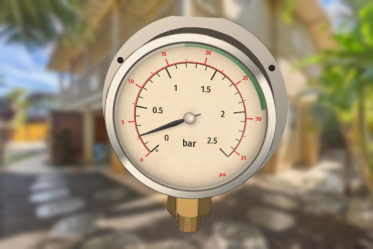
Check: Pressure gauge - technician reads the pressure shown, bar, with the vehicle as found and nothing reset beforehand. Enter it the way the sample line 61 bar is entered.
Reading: 0.2 bar
